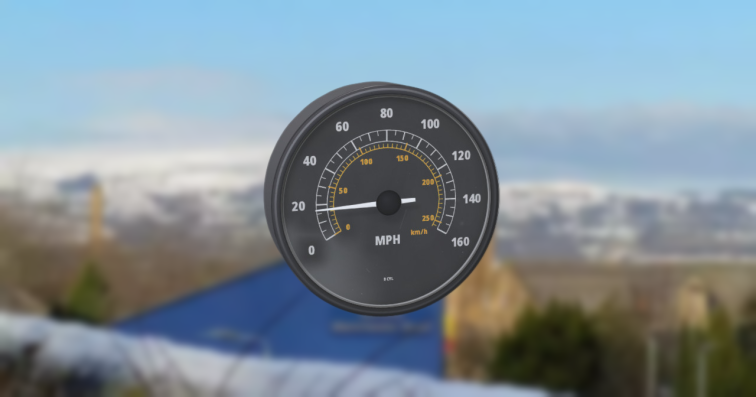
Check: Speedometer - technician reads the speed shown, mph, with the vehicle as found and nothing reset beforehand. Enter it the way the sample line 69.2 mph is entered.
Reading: 17.5 mph
